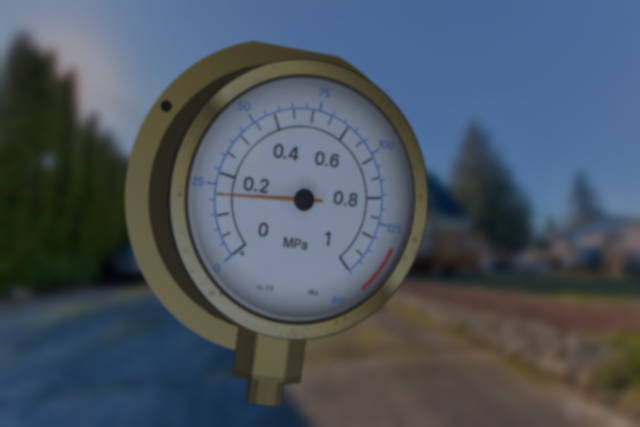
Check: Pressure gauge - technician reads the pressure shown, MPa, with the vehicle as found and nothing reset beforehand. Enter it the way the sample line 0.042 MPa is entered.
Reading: 0.15 MPa
